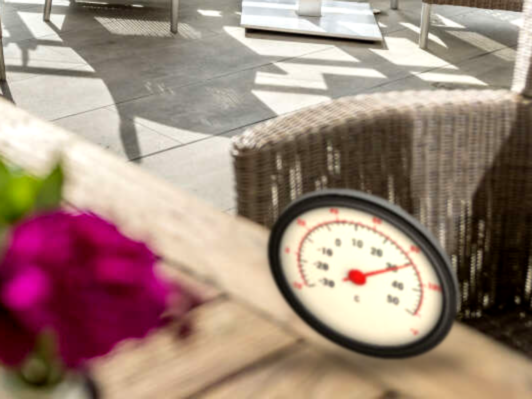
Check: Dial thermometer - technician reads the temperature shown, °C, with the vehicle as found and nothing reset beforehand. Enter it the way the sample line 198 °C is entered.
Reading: 30 °C
